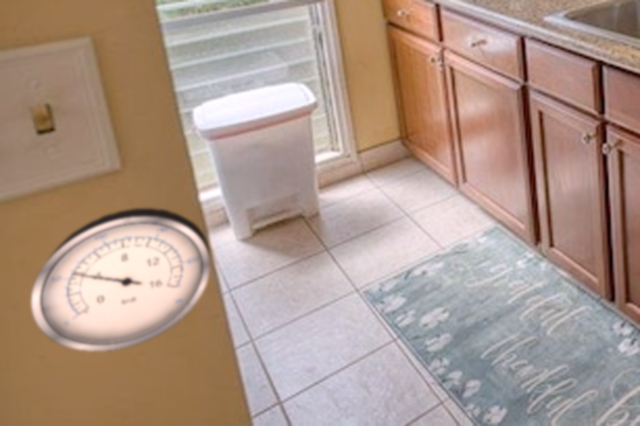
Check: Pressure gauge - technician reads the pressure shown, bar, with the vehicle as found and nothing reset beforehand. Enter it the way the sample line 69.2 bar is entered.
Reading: 4 bar
